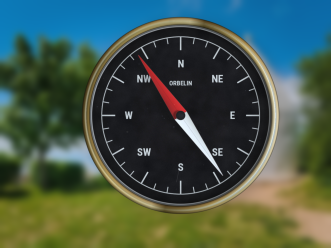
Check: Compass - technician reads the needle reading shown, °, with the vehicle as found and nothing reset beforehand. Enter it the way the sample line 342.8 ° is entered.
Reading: 325 °
